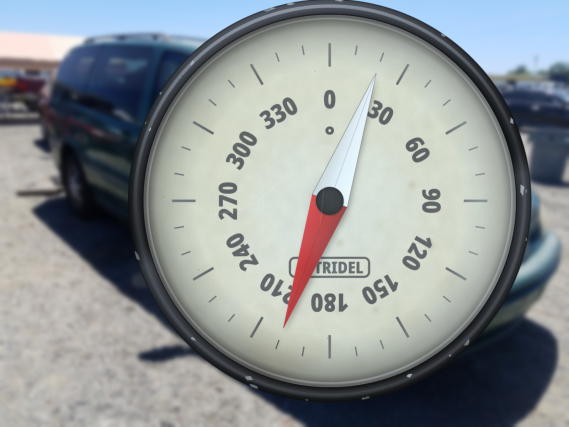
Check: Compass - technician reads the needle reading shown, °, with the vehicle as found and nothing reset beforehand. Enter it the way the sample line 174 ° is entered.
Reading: 200 °
